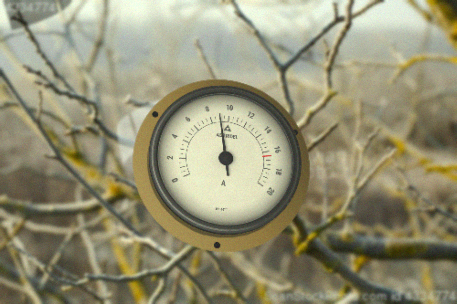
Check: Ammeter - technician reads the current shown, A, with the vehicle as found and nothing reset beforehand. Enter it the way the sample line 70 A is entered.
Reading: 9 A
